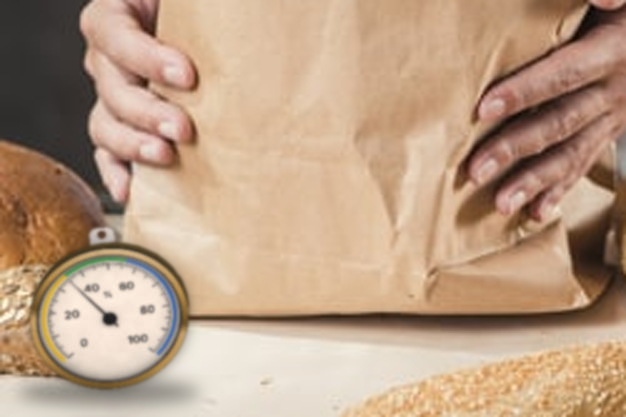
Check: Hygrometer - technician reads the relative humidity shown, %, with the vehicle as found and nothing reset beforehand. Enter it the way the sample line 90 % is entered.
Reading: 35 %
